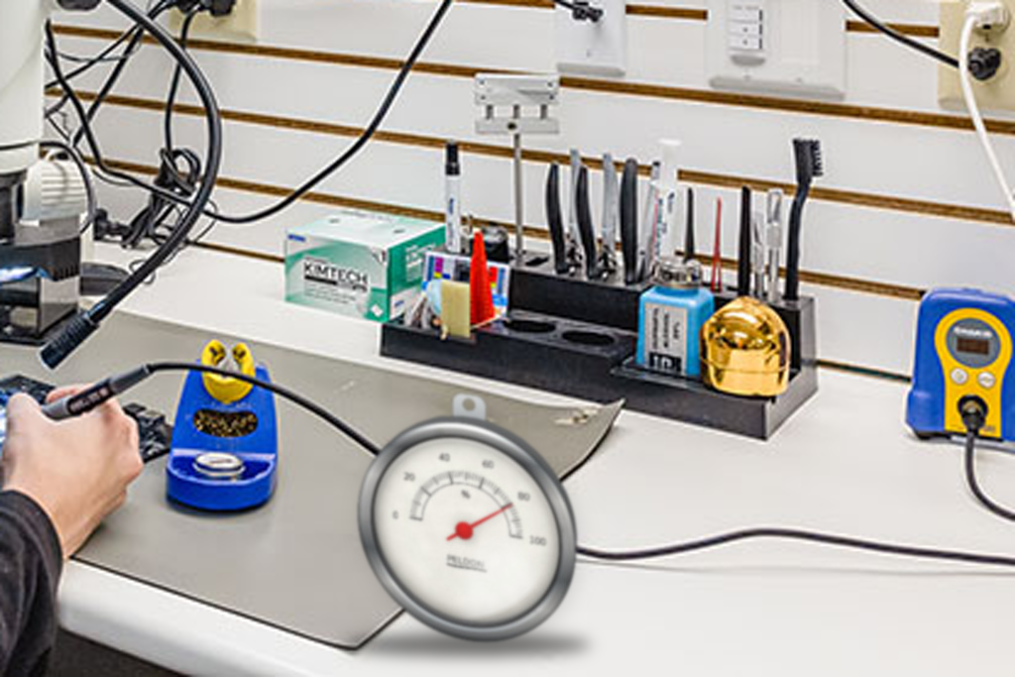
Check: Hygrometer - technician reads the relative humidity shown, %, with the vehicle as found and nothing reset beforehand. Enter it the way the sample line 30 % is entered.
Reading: 80 %
